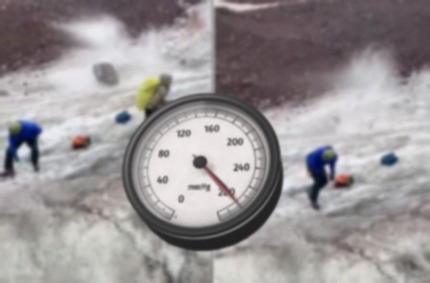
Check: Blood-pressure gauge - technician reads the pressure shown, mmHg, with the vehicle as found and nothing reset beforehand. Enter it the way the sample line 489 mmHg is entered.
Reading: 280 mmHg
